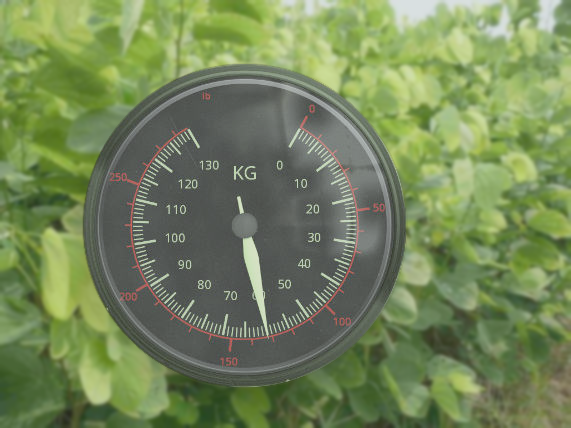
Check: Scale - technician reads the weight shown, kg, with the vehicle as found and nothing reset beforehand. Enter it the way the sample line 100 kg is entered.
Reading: 60 kg
